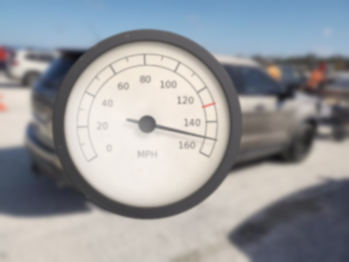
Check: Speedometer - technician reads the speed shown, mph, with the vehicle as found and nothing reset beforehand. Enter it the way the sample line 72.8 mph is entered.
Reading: 150 mph
